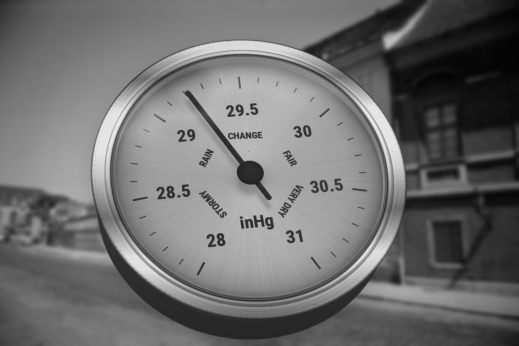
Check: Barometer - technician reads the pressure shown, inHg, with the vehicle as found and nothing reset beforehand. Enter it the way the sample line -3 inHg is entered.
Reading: 29.2 inHg
